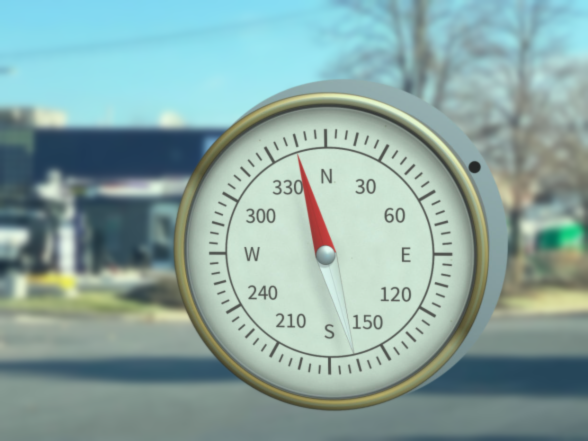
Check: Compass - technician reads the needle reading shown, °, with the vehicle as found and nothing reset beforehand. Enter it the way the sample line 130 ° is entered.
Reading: 345 °
